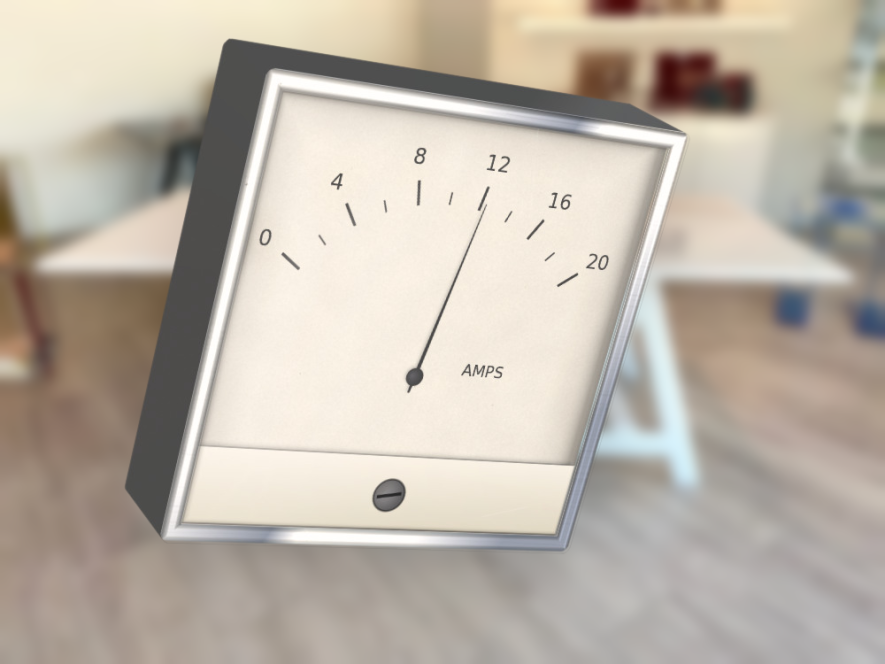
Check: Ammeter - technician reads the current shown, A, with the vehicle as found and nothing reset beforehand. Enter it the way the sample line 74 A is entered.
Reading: 12 A
